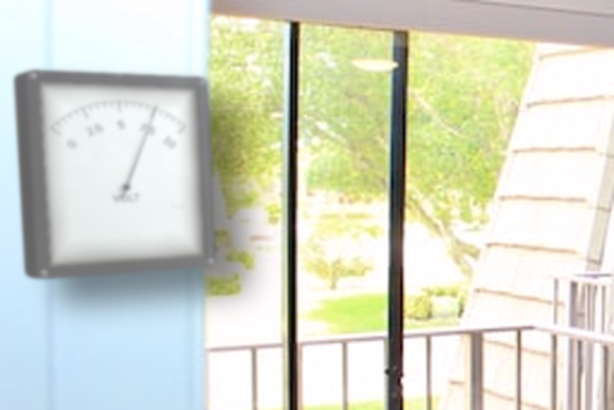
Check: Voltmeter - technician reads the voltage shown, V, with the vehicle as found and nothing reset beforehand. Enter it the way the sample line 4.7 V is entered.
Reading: 7.5 V
